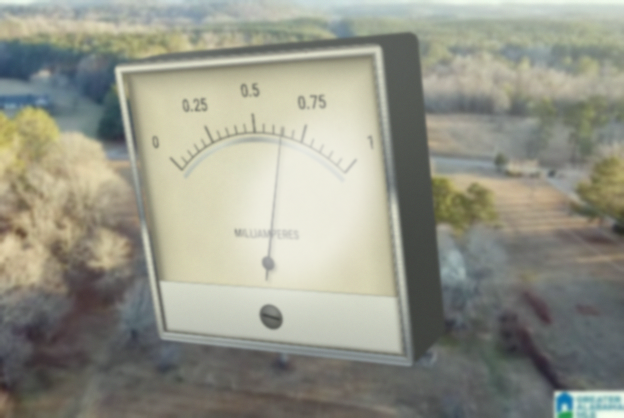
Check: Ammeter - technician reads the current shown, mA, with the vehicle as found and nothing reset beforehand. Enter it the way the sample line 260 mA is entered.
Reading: 0.65 mA
